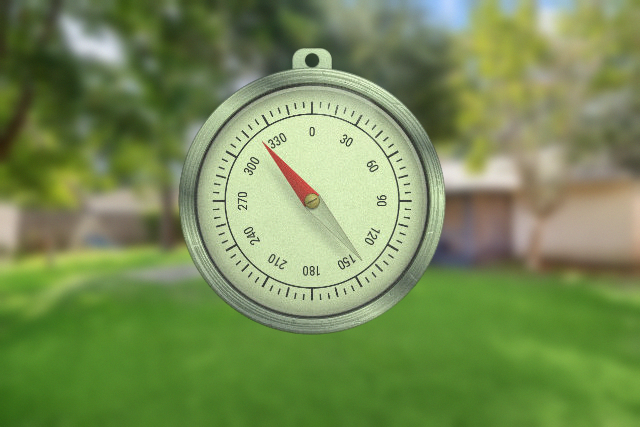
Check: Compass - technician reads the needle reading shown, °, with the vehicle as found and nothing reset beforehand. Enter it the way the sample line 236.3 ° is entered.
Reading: 320 °
